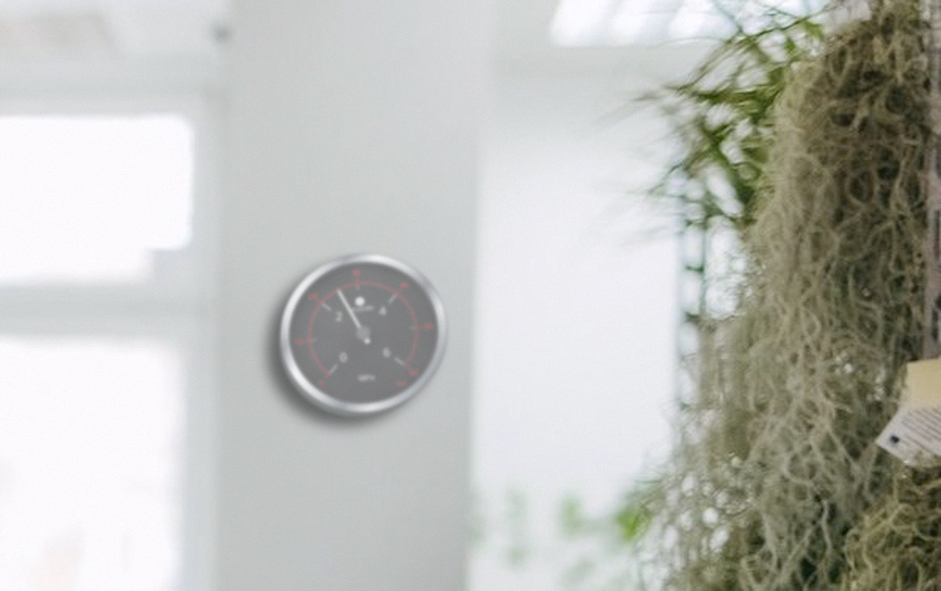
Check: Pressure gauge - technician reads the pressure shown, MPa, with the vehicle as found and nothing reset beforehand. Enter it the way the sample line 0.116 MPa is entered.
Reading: 2.5 MPa
